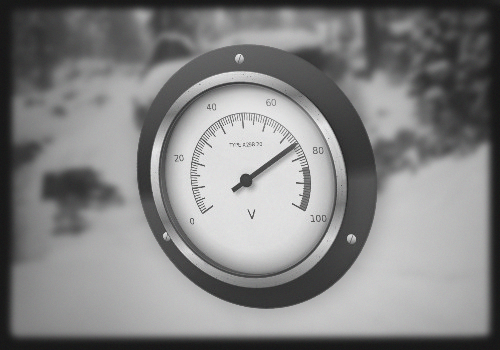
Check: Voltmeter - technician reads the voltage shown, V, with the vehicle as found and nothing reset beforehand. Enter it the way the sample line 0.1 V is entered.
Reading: 75 V
